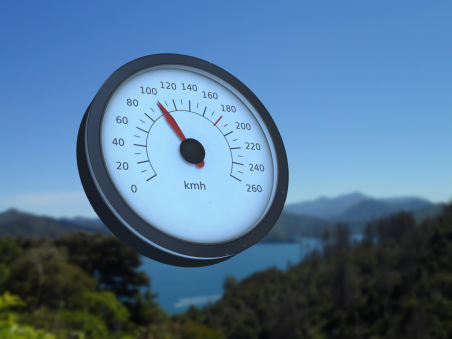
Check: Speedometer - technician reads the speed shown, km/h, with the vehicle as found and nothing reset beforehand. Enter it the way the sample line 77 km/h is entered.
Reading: 100 km/h
